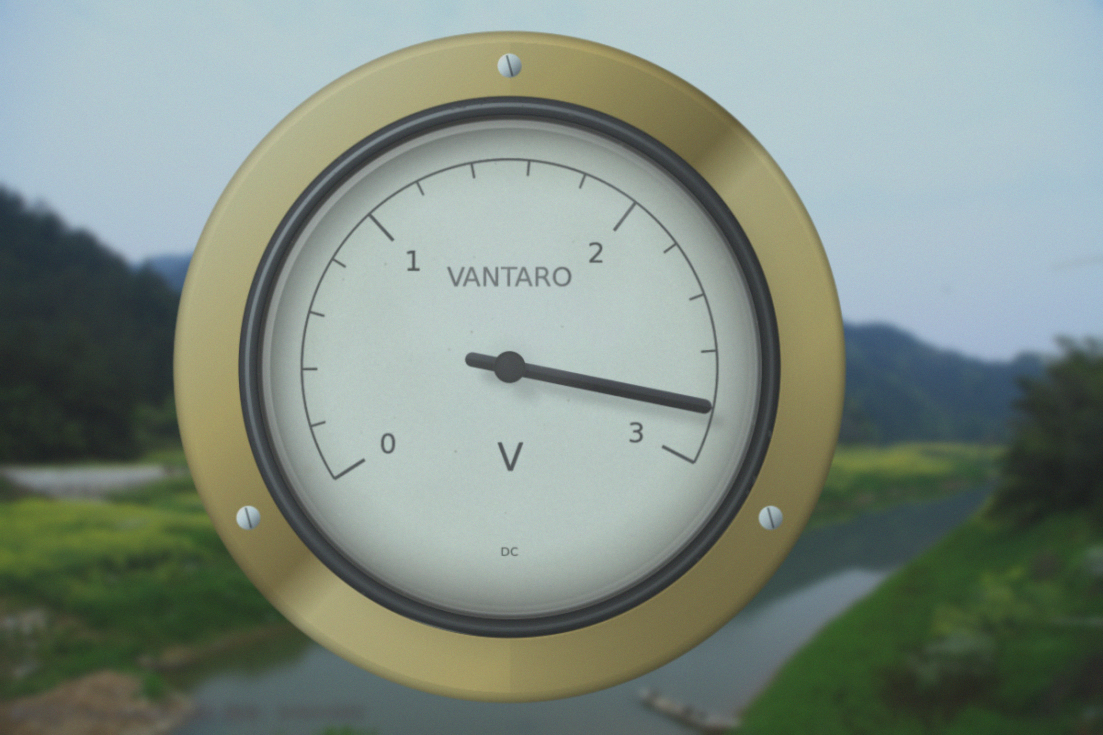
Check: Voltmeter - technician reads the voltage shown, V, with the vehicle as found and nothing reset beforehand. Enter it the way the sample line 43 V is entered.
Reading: 2.8 V
